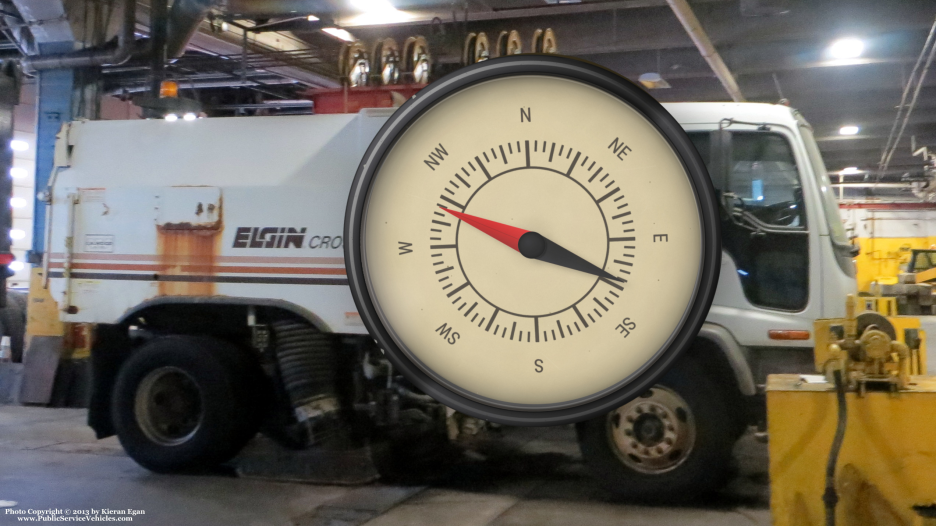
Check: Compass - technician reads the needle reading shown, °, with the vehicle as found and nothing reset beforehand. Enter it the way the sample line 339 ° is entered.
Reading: 295 °
